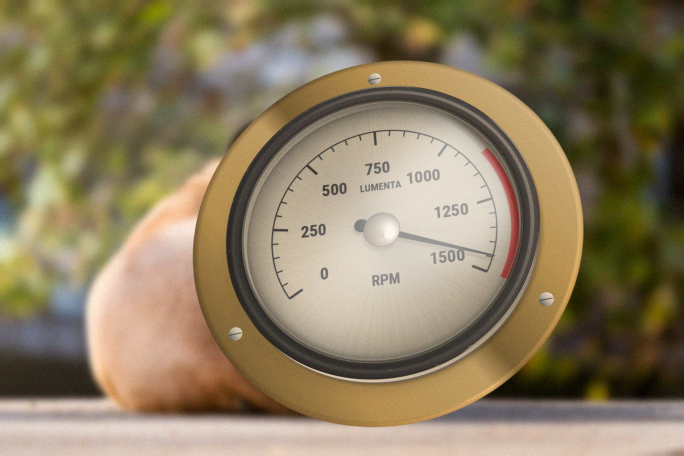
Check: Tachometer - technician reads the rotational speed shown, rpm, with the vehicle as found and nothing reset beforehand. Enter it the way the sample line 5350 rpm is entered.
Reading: 1450 rpm
